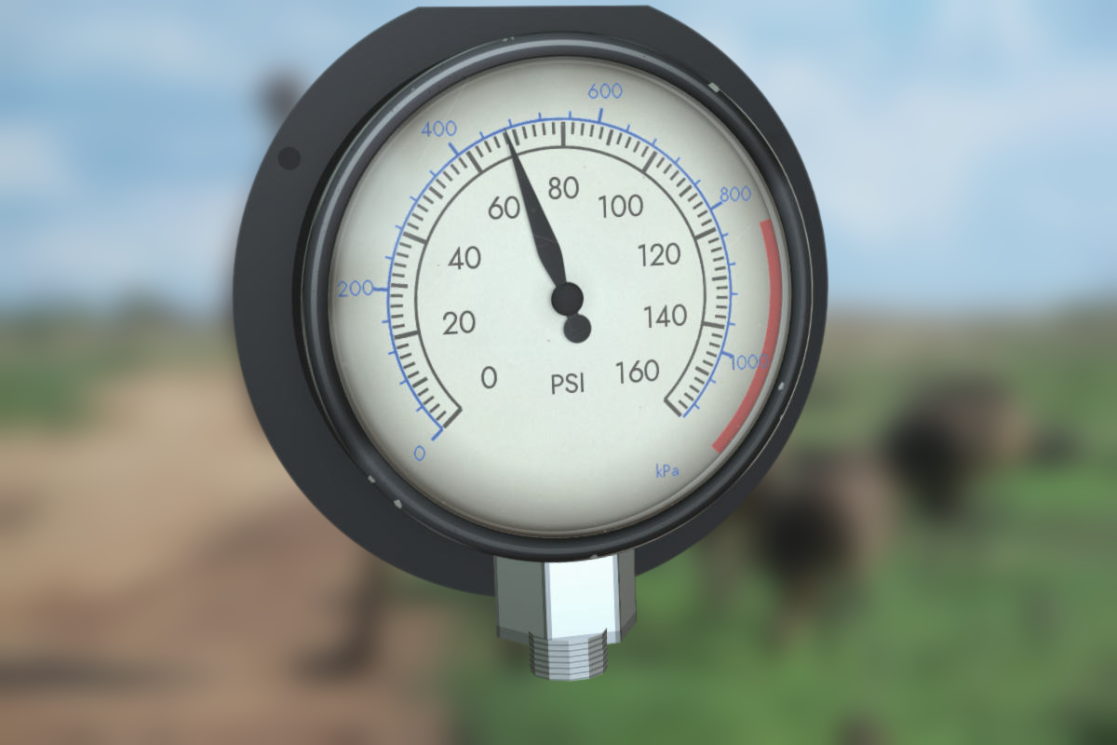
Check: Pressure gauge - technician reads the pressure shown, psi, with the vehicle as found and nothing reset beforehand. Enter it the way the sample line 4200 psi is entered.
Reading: 68 psi
